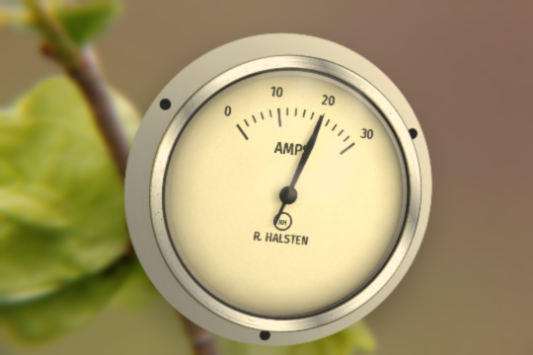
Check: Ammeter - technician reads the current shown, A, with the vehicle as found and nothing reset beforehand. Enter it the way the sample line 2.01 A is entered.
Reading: 20 A
